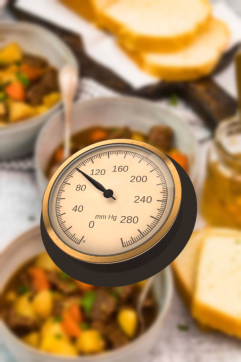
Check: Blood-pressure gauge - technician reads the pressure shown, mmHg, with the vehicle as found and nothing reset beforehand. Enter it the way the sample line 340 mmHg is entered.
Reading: 100 mmHg
